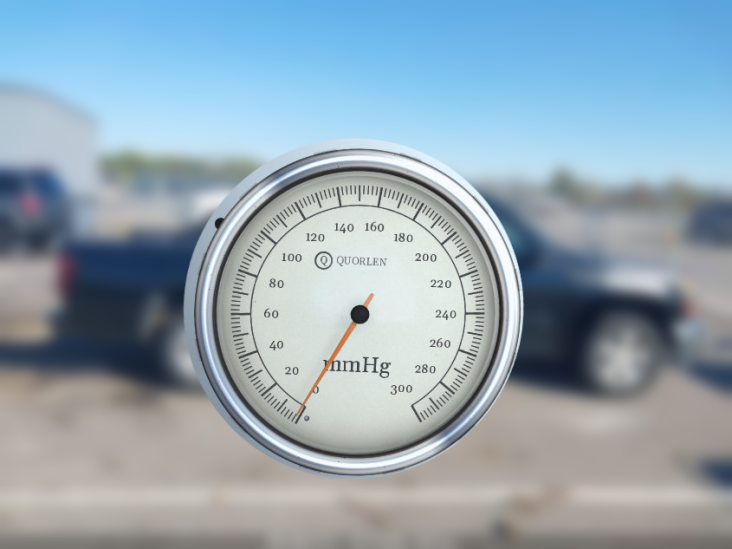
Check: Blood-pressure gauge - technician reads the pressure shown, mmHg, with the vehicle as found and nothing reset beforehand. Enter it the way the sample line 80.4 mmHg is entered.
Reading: 2 mmHg
